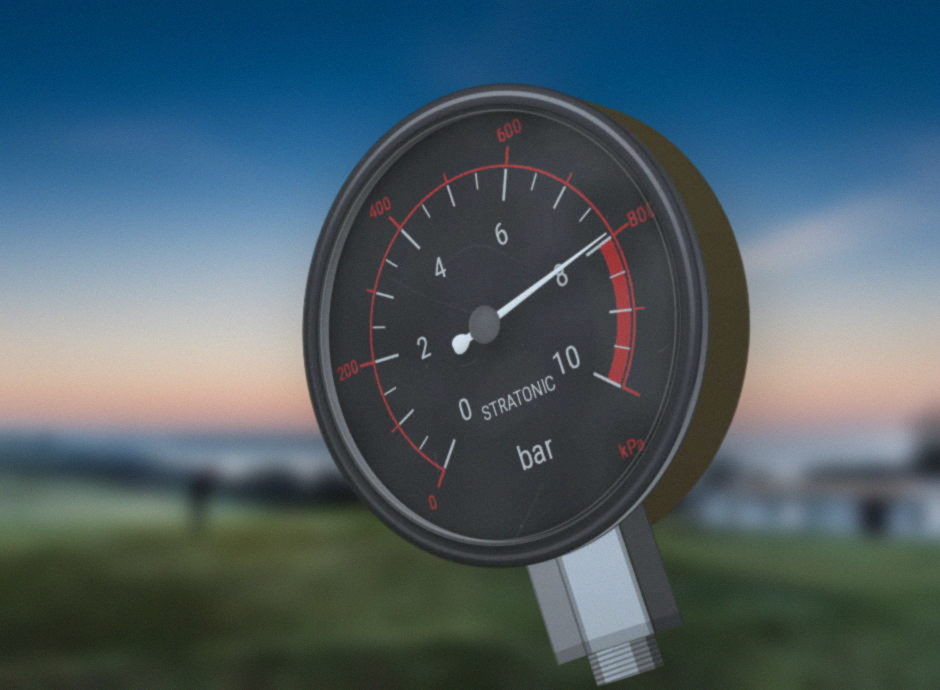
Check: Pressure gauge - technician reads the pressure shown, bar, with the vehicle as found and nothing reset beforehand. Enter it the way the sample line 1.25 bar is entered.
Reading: 8 bar
